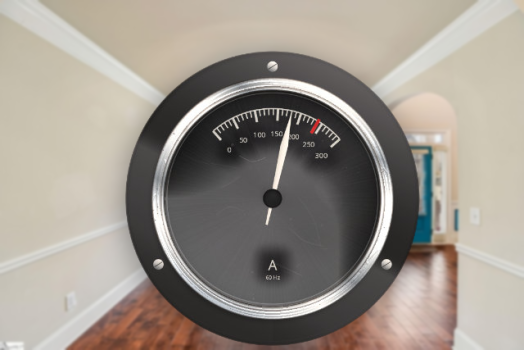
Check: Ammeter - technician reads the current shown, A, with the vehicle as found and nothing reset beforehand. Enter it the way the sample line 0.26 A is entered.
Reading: 180 A
